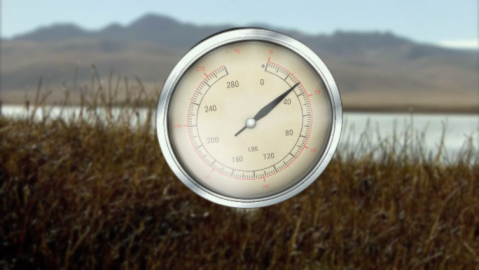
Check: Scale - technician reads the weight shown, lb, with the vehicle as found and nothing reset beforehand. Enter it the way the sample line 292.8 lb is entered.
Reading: 30 lb
